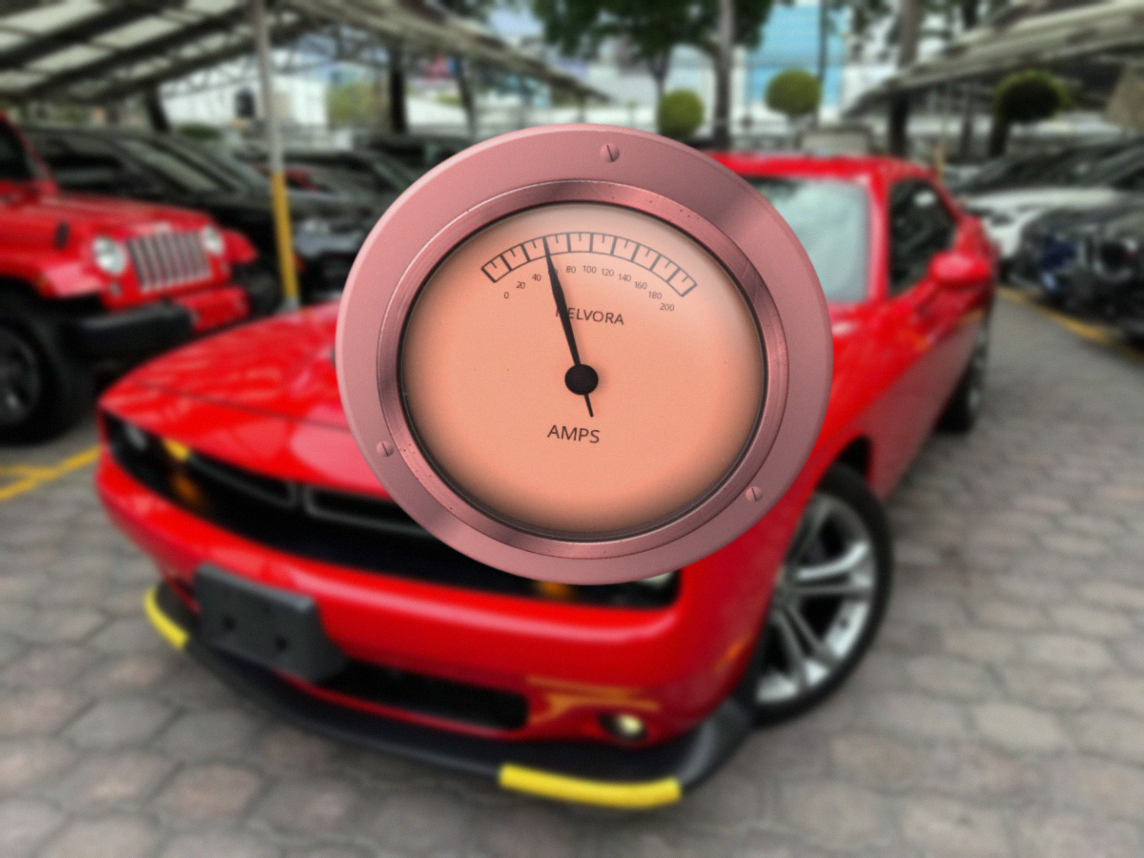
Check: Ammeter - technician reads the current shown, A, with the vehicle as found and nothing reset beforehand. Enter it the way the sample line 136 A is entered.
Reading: 60 A
